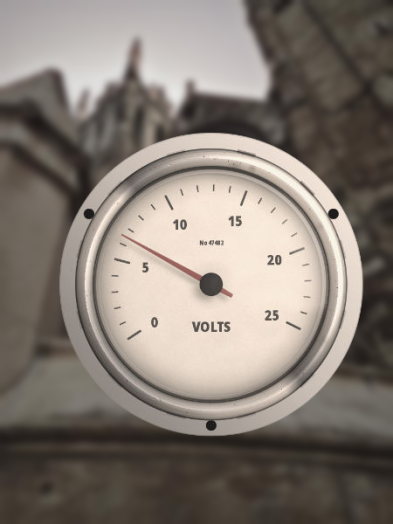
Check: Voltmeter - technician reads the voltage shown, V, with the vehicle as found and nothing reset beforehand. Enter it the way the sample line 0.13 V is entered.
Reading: 6.5 V
